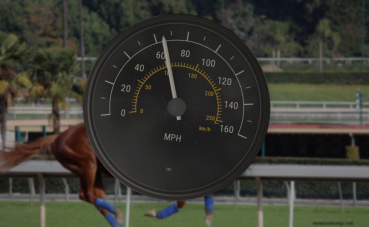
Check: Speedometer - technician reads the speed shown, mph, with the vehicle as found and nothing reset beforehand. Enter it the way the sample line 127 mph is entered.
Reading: 65 mph
